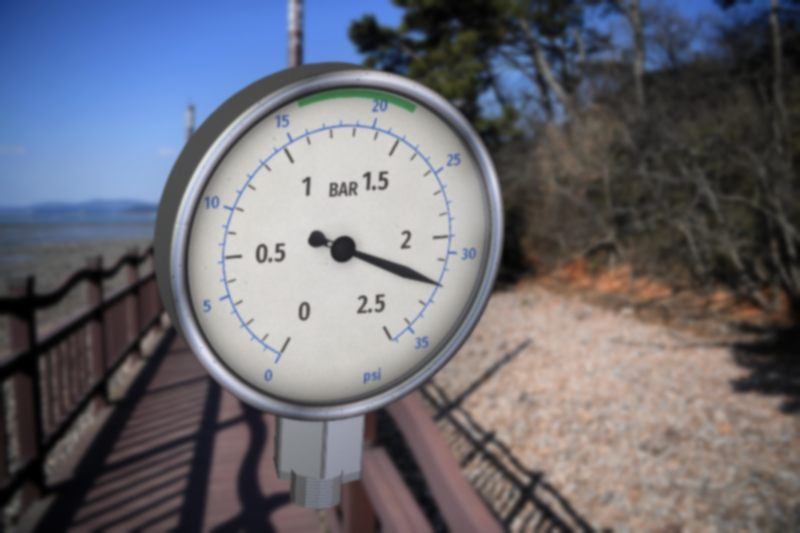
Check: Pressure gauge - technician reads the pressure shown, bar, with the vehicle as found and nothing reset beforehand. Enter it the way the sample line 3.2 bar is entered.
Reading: 2.2 bar
